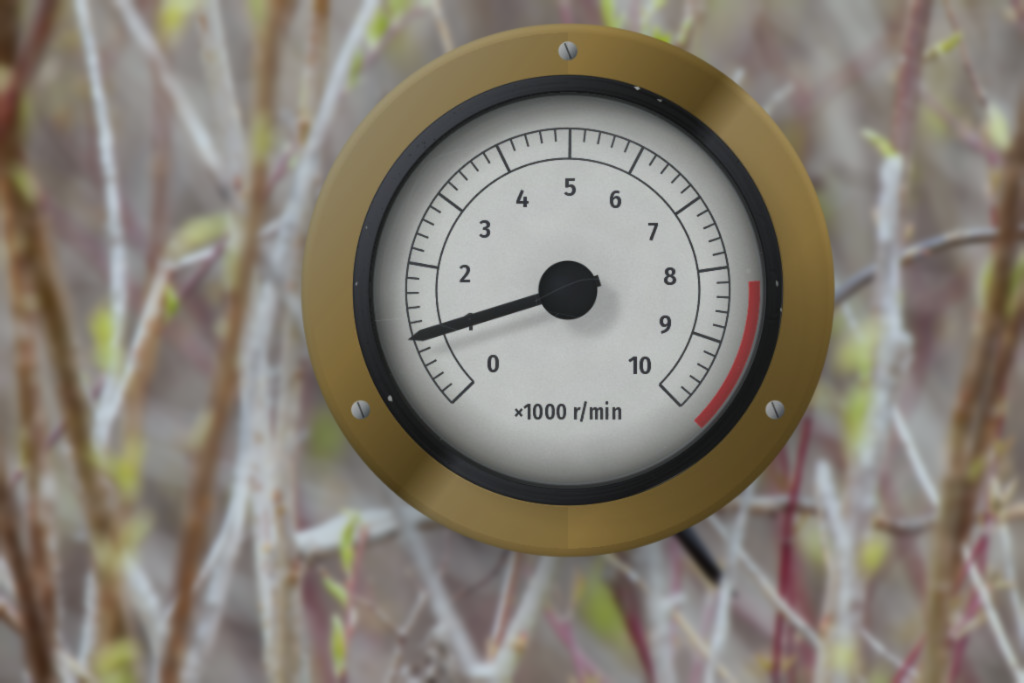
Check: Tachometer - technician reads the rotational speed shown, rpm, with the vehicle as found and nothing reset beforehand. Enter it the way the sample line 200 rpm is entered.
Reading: 1000 rpm
